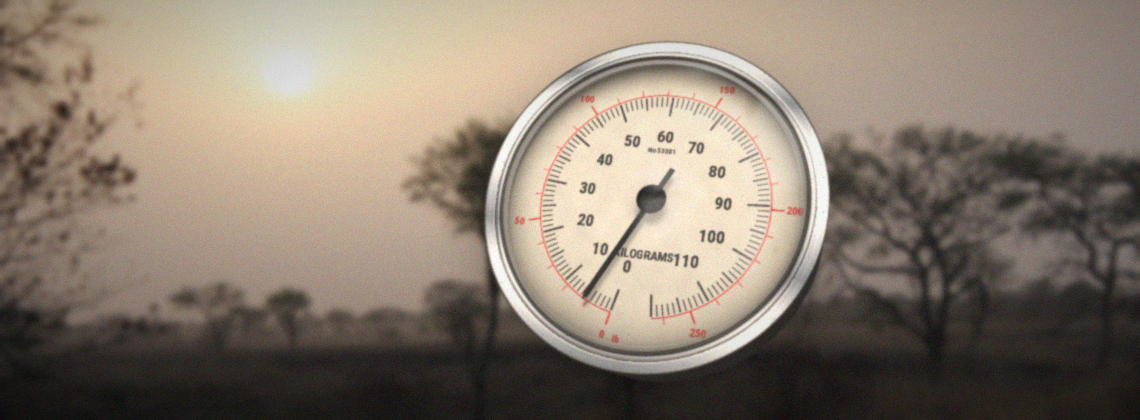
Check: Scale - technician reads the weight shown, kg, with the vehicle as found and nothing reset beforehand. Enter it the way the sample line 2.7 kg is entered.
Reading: 5 kg
